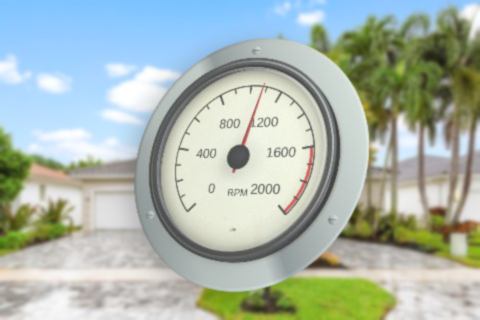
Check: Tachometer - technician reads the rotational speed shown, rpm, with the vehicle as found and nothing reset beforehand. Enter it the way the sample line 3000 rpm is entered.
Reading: 1100 rpm
